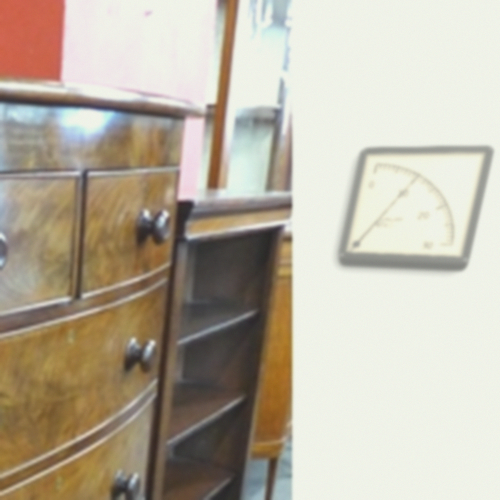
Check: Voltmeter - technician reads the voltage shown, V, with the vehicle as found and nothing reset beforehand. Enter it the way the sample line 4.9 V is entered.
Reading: 10 V
